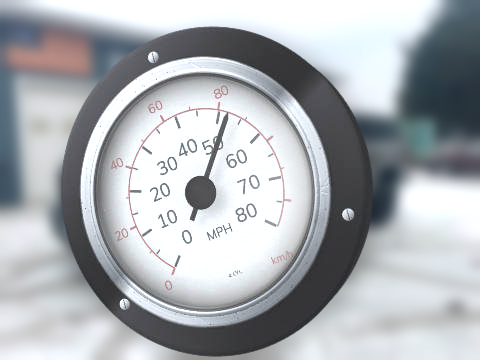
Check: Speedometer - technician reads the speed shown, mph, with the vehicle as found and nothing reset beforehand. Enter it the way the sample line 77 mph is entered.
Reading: 52.5 mph
